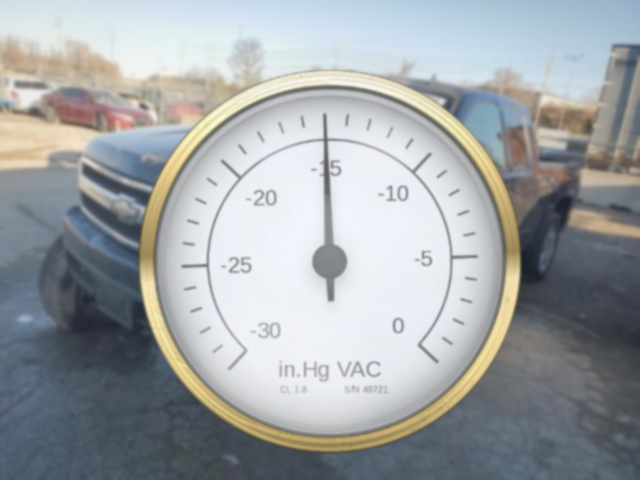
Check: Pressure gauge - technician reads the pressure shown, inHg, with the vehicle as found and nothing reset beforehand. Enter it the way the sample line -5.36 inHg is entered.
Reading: -15 inHg
